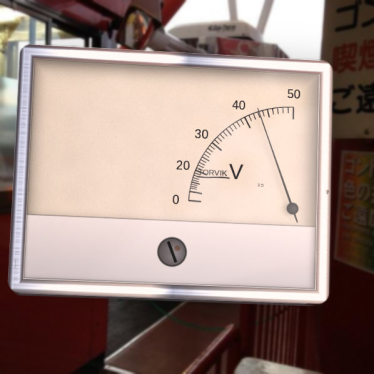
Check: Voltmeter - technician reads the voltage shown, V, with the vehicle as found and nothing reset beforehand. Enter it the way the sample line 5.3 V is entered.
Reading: 43 V
